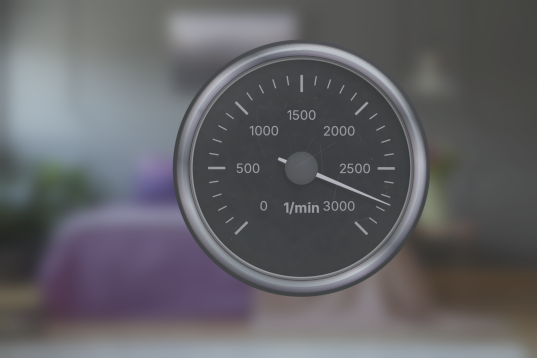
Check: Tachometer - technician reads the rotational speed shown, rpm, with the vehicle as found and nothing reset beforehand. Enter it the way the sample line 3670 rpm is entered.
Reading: 2750 rpm
